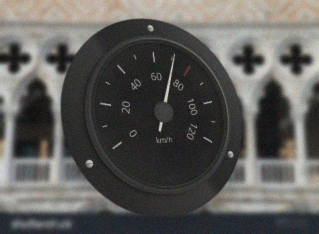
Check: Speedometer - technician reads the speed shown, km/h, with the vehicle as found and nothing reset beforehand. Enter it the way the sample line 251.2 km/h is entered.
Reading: 70 km/h
